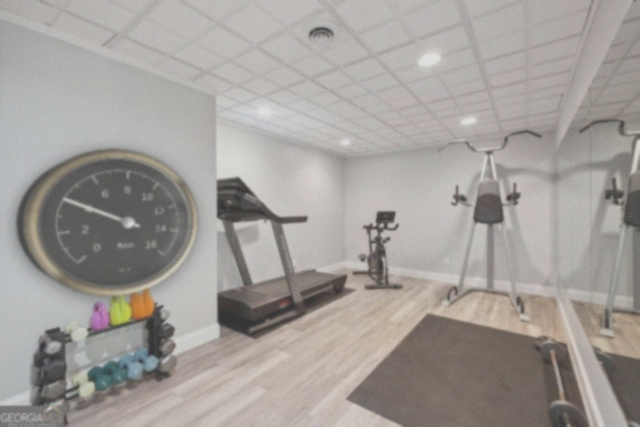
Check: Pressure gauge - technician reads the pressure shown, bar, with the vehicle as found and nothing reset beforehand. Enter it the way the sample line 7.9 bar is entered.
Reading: 4 bar
